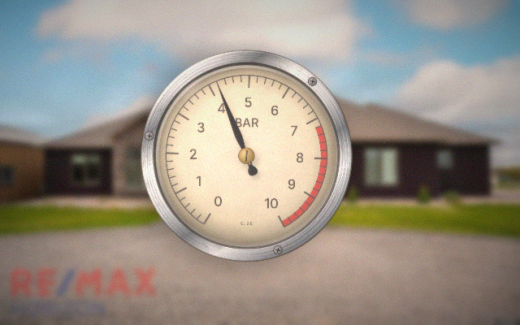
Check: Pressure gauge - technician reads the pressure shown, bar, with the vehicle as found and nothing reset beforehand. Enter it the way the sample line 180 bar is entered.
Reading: 4.2 bar
